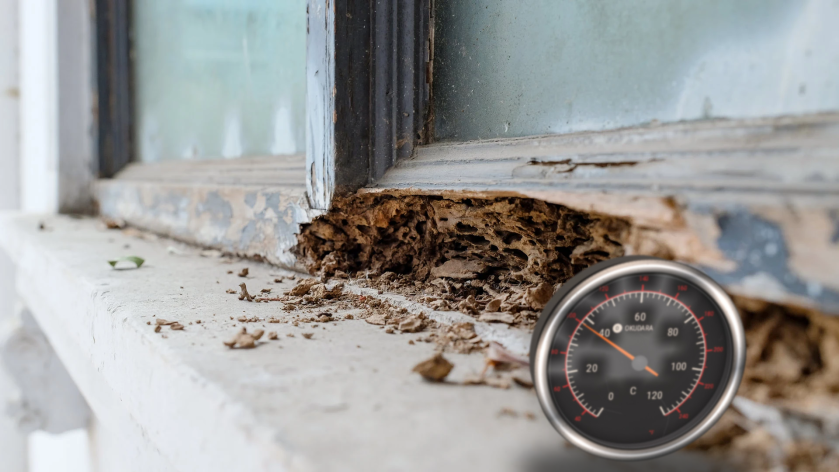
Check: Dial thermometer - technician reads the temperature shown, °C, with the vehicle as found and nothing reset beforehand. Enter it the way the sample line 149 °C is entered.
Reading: 38 °C
